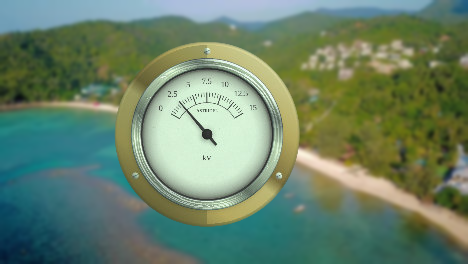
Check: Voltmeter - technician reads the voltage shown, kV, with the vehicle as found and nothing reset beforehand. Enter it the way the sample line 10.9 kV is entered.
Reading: 2.5 kV
